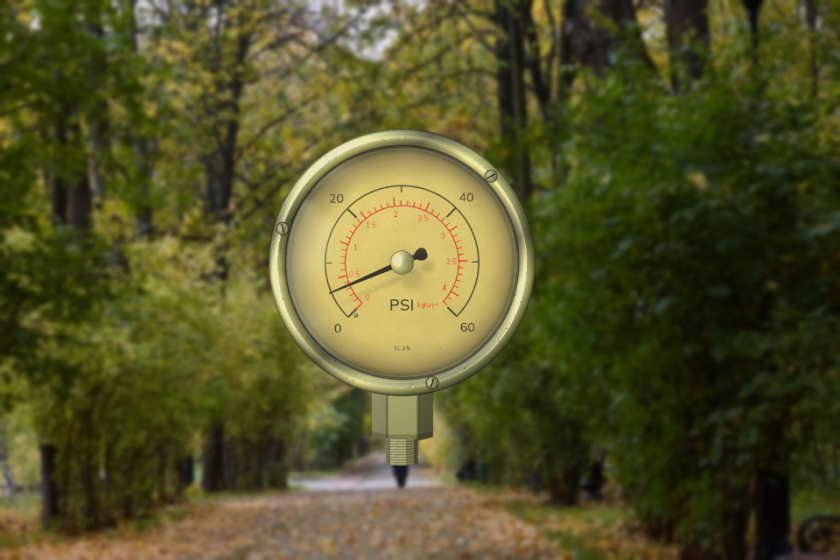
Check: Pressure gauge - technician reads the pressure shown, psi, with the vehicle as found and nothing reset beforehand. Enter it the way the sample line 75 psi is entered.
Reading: 5 psi
